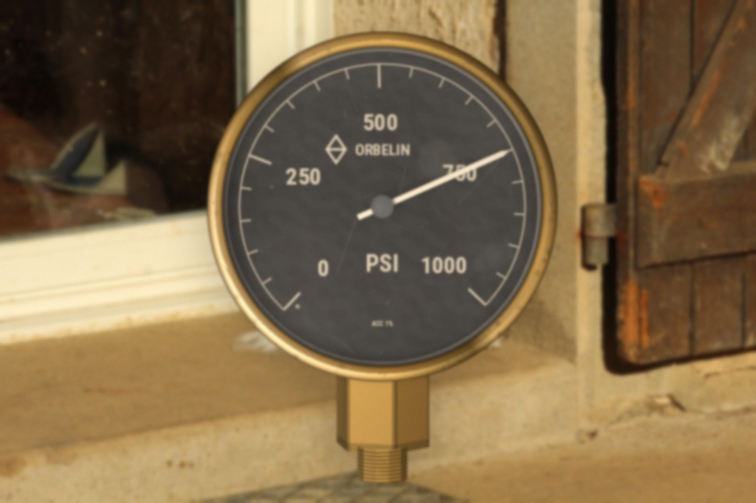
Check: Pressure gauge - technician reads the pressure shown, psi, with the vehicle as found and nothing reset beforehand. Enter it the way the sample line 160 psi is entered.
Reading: 750 psi
